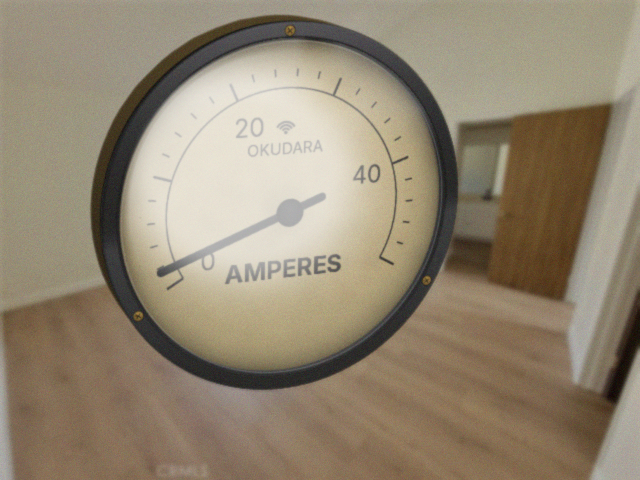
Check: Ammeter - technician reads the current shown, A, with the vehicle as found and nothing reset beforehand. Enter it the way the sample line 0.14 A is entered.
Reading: 2 A
